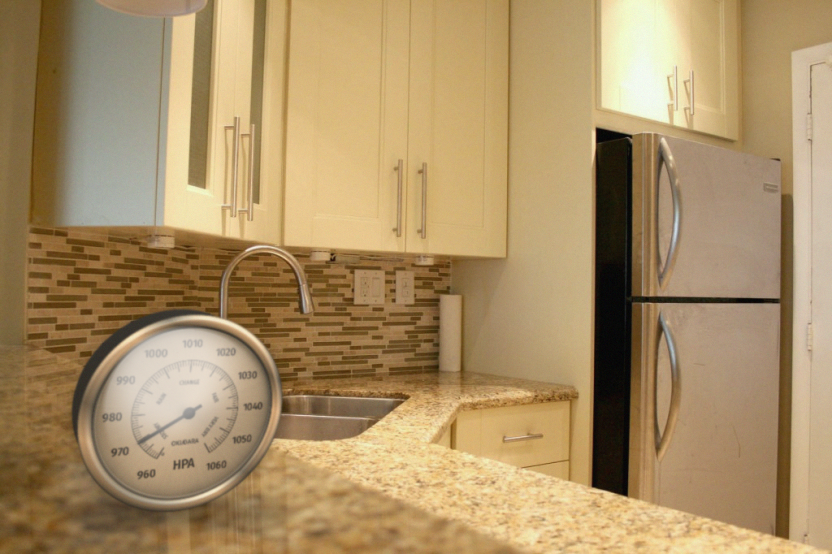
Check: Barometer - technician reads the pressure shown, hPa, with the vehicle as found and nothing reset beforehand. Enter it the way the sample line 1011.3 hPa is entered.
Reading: 970 hPa
